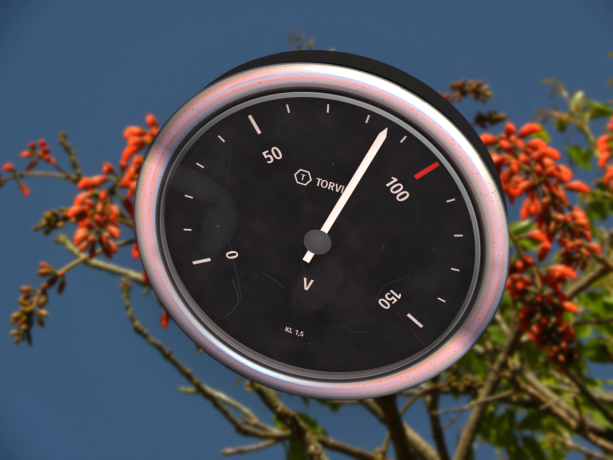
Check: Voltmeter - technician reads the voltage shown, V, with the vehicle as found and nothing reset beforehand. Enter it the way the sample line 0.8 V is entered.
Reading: 85 V
